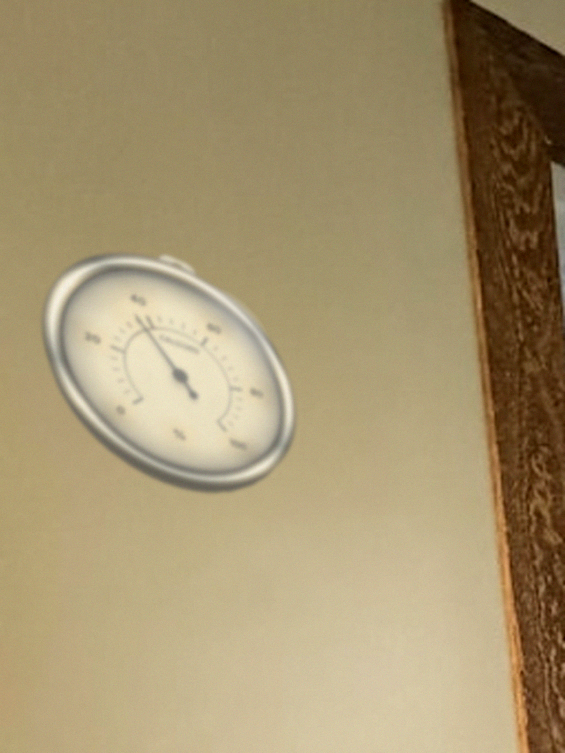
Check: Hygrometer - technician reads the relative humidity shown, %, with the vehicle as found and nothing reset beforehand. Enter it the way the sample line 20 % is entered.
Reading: 36 %
